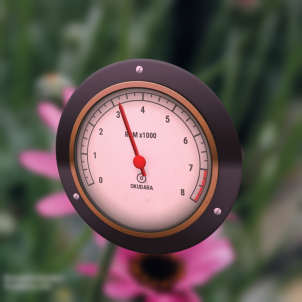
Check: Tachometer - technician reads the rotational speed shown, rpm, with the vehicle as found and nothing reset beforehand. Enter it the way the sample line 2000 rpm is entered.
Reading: 3250 rpm
